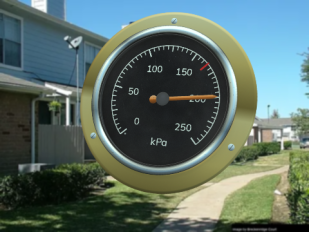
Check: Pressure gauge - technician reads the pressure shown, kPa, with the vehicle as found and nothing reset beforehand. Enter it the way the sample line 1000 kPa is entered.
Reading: 200 kPa
